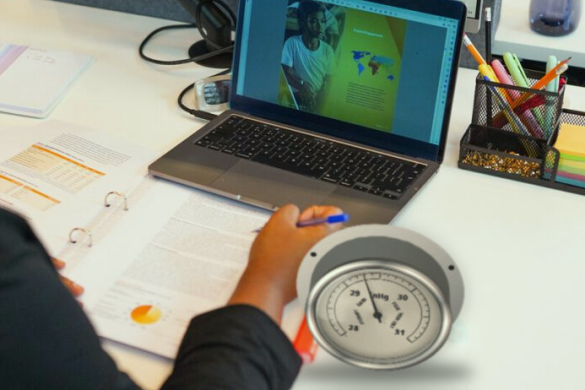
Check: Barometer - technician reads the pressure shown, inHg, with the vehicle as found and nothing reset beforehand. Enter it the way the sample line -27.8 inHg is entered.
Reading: 29.3 inHg
